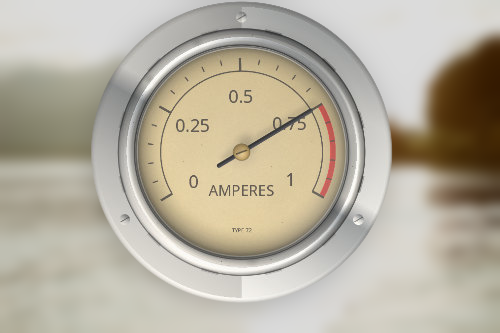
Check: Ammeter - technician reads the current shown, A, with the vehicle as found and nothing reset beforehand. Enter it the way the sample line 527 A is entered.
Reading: 0.75 A
